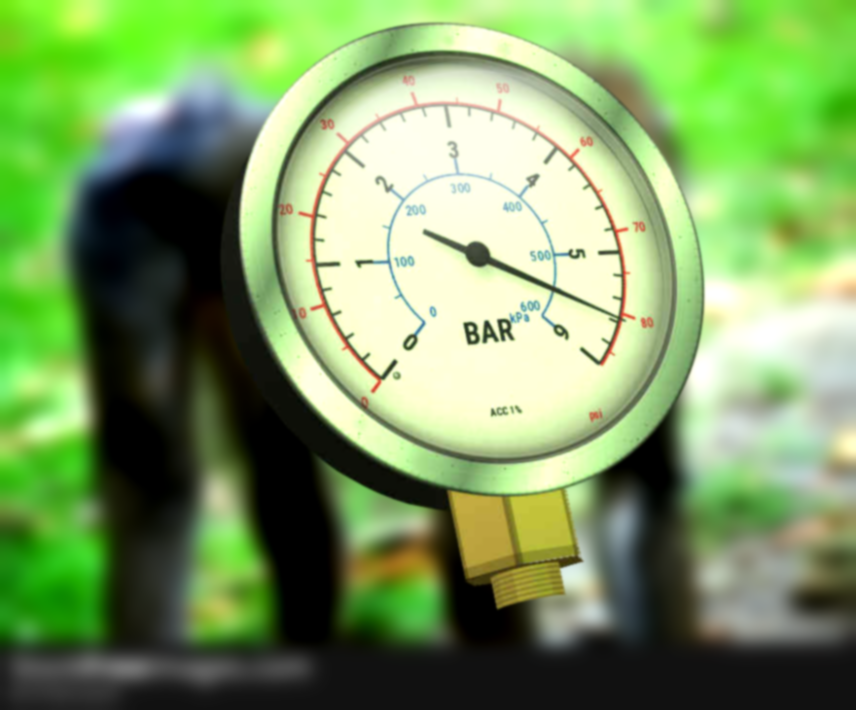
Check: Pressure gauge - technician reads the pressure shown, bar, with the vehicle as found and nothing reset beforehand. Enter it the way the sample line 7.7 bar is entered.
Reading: 5.6 bar
